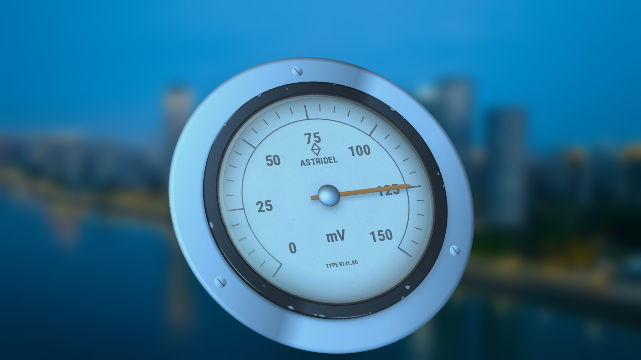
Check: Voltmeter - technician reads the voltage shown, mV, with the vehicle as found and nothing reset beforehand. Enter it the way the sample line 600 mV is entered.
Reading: 125 mV
